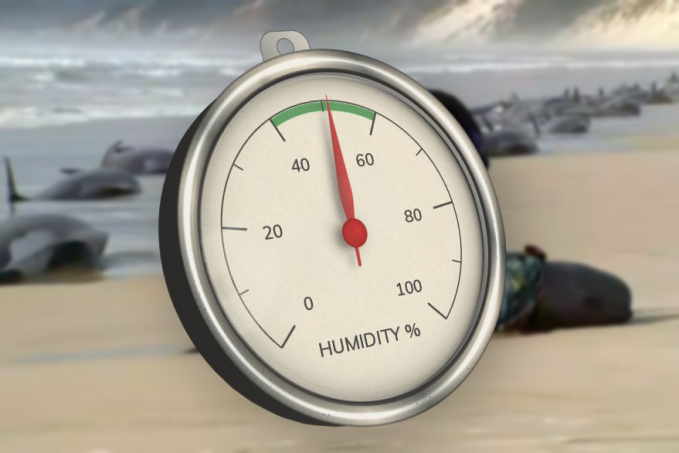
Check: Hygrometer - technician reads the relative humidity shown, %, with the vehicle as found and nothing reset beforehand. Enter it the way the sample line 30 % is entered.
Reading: 50 %
